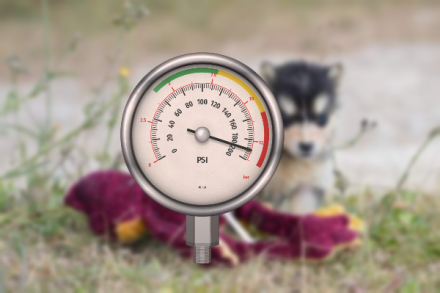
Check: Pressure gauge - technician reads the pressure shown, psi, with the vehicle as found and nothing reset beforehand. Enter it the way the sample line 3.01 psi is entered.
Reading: 190 psi
